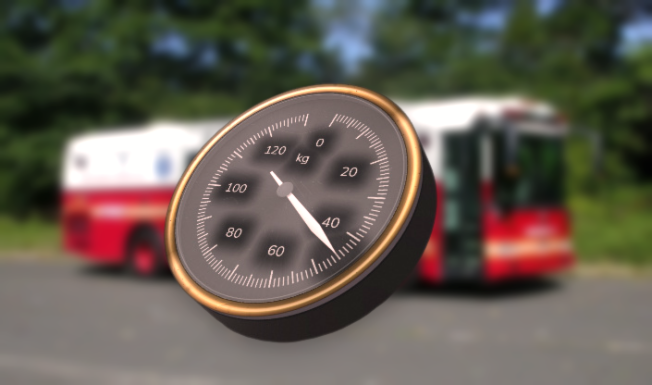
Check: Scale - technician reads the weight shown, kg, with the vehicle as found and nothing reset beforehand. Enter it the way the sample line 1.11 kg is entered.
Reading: 45 kg
